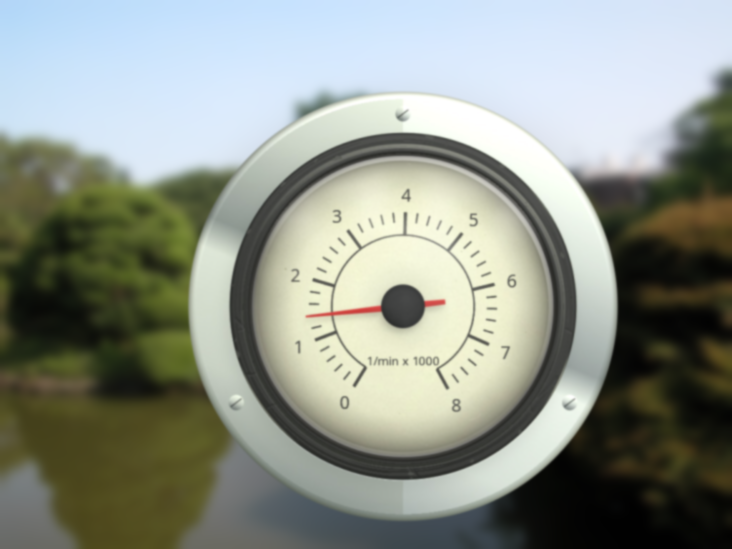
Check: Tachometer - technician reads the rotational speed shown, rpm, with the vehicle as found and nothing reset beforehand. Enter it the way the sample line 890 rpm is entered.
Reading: 1400 rpm
